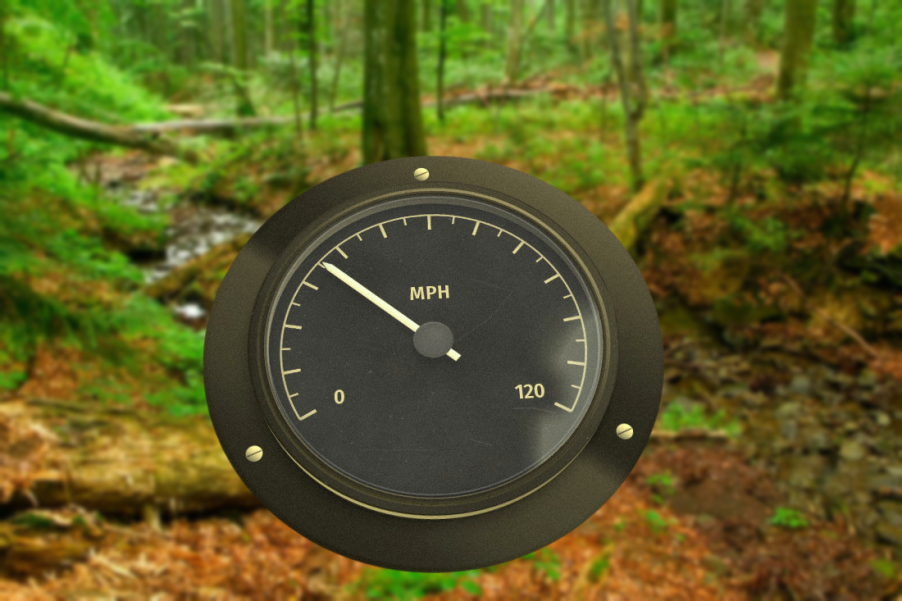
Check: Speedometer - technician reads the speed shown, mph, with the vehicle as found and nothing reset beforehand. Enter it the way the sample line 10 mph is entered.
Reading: 35 mph
